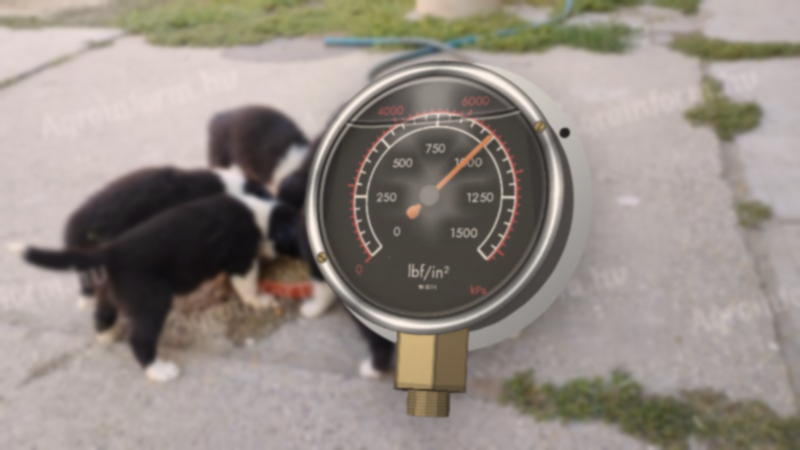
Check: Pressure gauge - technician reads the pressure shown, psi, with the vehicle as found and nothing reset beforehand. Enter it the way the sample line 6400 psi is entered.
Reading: 1000 psi
